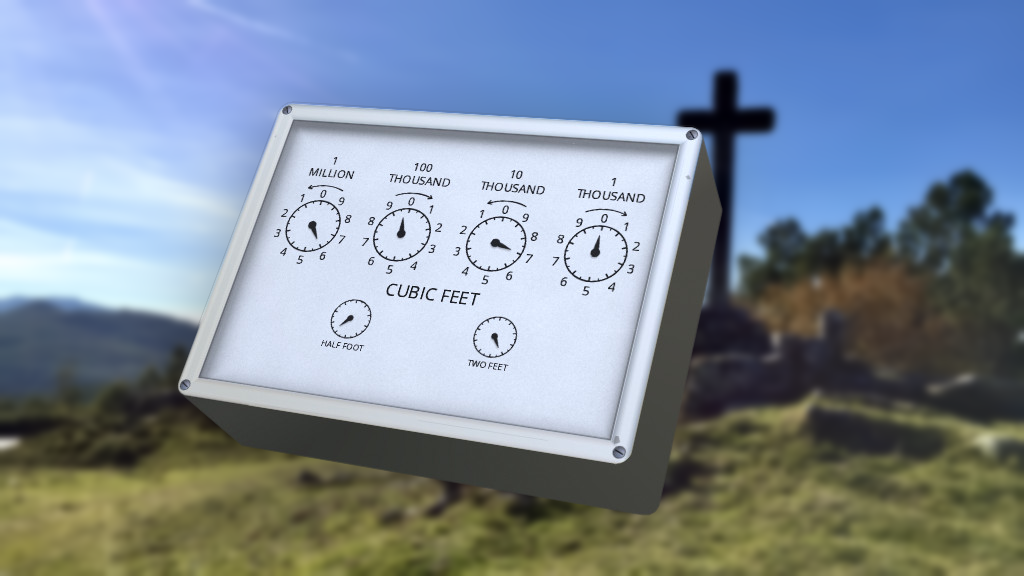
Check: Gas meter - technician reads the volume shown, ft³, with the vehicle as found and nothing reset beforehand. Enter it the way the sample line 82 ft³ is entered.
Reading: 597000 ft³
